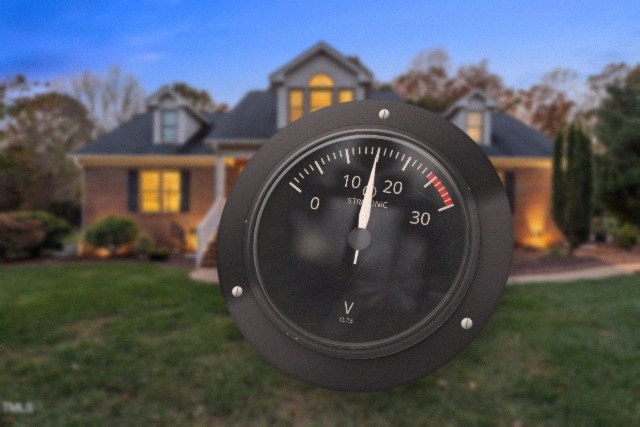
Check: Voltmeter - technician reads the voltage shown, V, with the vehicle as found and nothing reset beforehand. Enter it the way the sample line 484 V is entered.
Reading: 15 V
